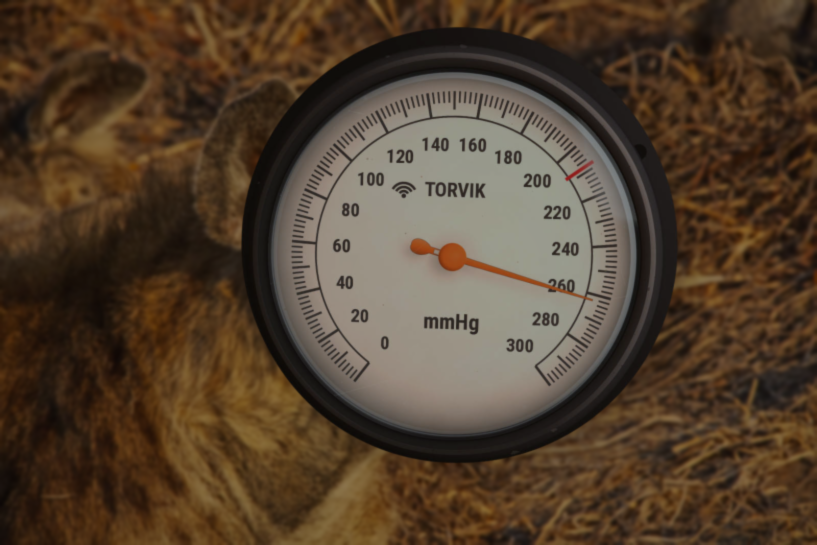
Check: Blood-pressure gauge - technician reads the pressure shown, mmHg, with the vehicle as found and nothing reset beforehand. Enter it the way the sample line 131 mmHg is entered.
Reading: 262 mmHg
